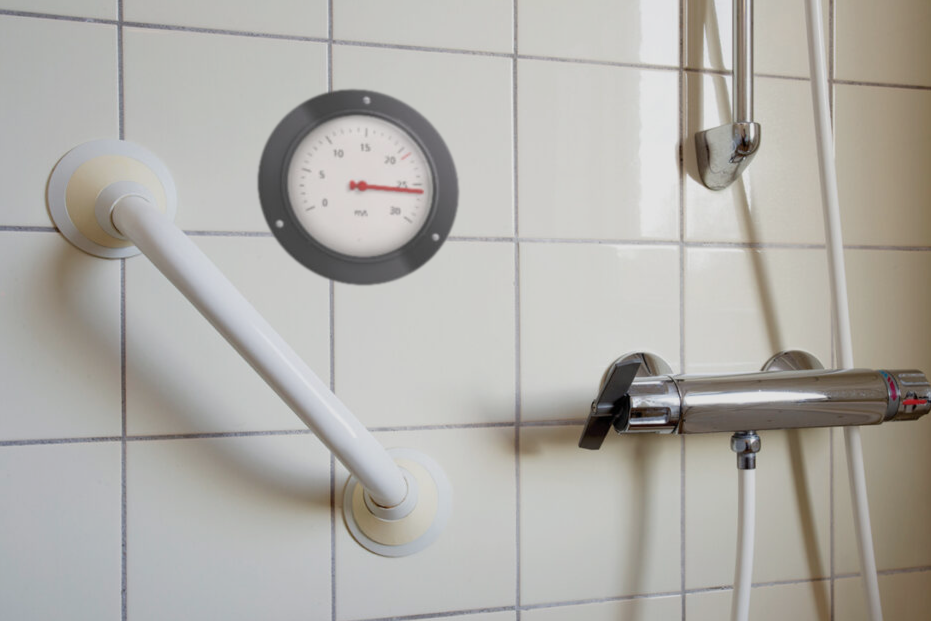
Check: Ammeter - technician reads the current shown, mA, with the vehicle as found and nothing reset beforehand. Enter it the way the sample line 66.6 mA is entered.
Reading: 26 mA
